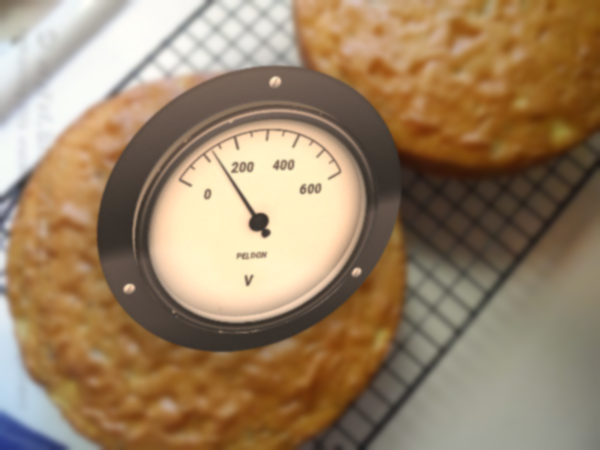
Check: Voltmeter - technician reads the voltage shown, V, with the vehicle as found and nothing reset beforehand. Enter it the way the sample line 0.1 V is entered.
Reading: 125 V
